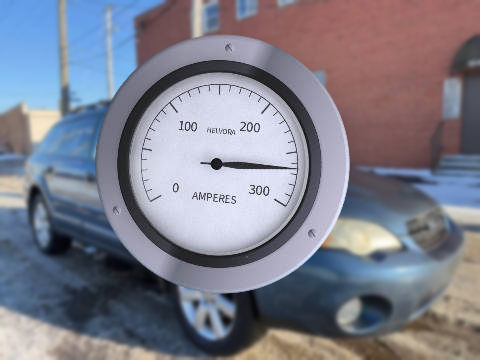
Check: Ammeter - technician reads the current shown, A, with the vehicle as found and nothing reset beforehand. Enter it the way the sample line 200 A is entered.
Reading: 265 A
